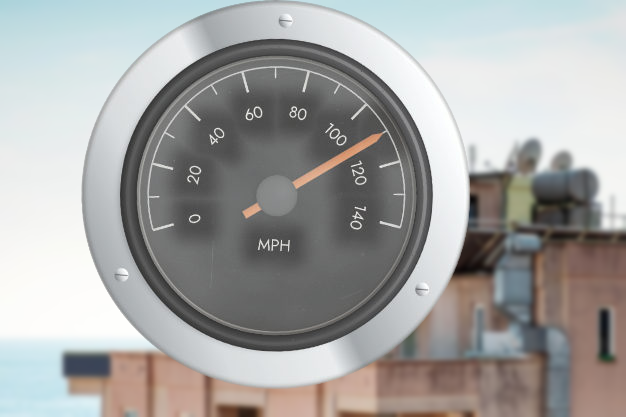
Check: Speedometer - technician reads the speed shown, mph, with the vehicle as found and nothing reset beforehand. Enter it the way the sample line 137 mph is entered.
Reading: 110 mph
